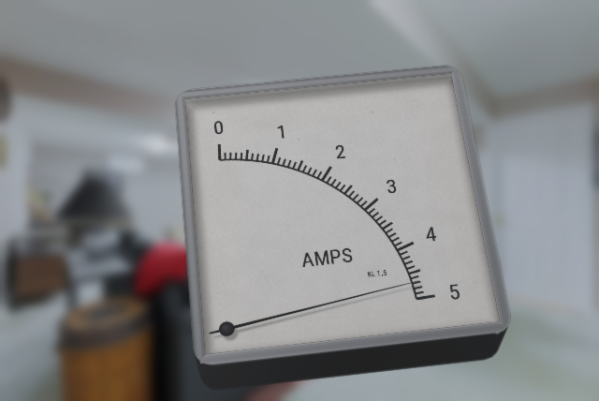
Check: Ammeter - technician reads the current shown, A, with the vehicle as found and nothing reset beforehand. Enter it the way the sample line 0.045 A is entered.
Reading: 4.7 A
